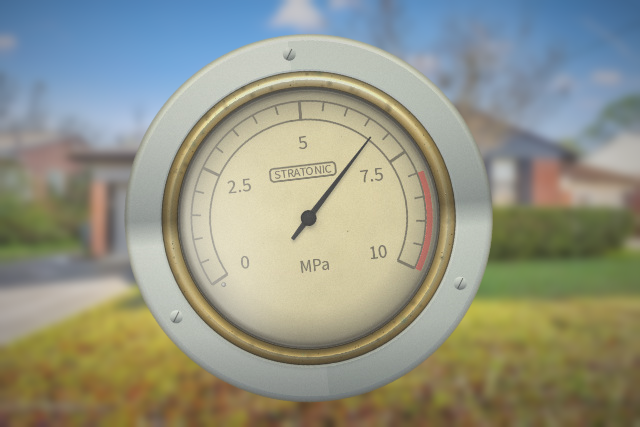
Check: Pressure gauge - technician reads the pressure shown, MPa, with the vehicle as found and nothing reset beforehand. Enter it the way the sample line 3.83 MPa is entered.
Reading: 6.75 MPa
